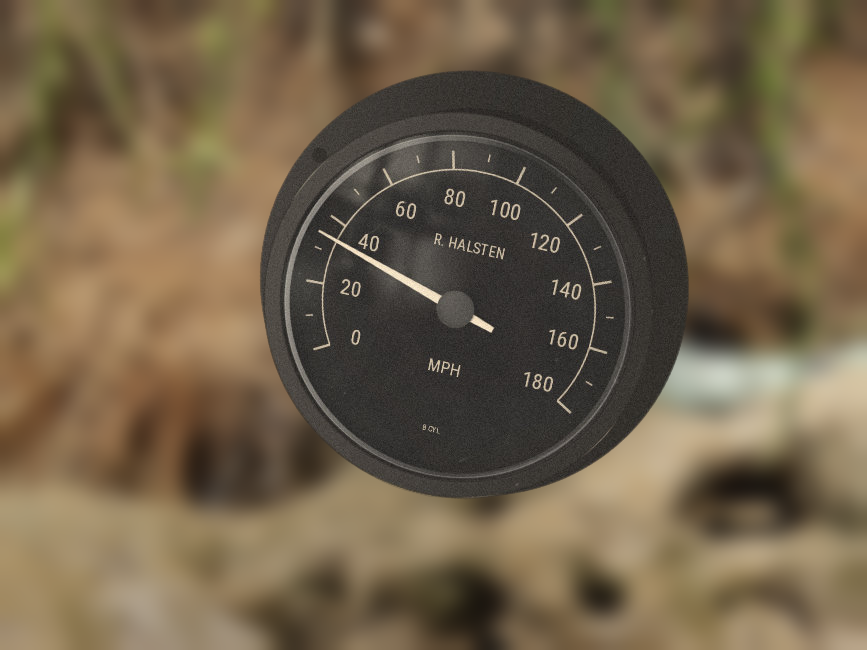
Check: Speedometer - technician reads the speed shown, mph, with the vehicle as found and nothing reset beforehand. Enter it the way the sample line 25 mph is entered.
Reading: 35 mph
